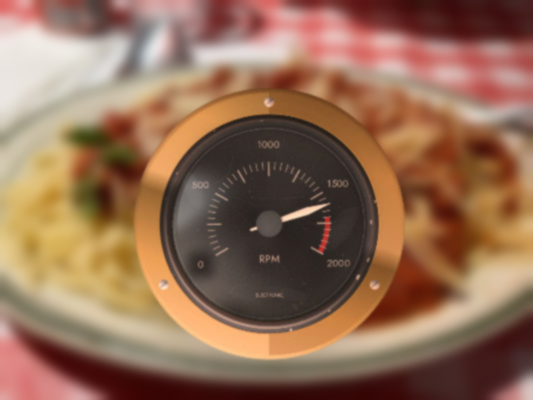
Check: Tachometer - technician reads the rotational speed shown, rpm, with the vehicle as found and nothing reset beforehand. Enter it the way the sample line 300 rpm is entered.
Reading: 1600 rpm
